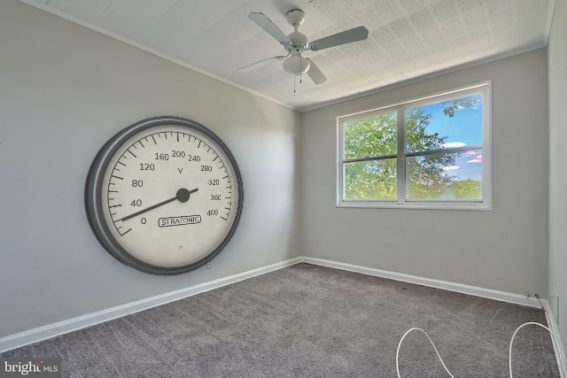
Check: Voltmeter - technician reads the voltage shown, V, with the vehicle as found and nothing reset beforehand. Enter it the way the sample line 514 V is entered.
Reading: 20 V
